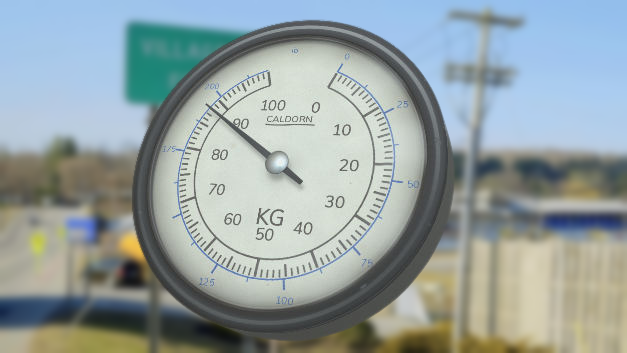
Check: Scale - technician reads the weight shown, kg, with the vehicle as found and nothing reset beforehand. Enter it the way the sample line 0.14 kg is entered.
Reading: 88 kg
